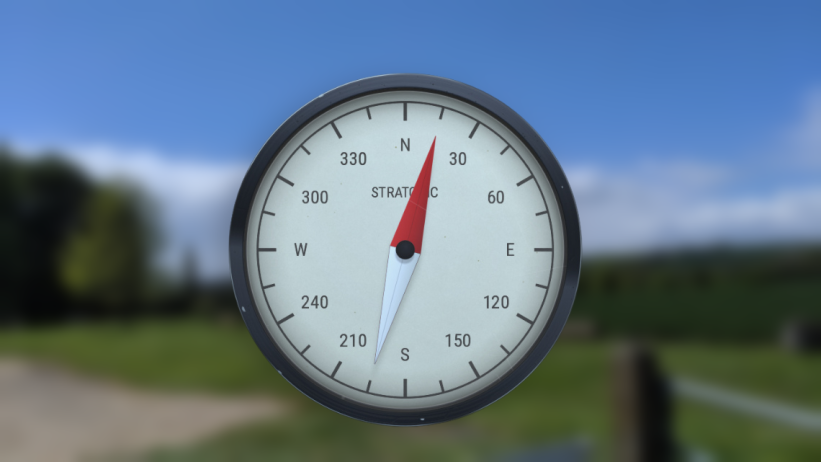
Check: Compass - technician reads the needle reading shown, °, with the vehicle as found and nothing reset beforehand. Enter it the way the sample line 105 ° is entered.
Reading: 15 °
